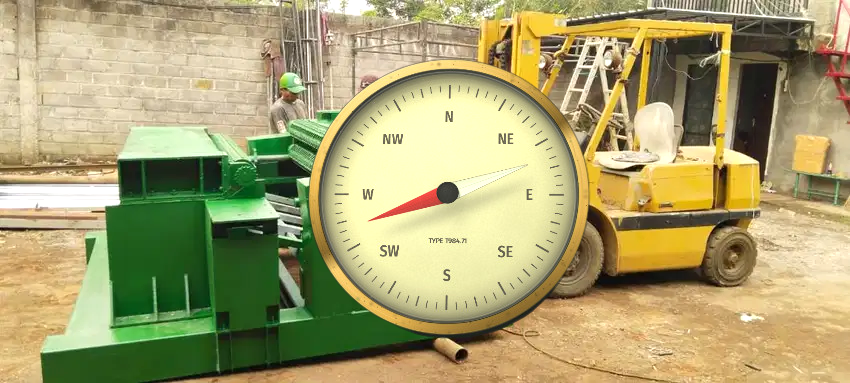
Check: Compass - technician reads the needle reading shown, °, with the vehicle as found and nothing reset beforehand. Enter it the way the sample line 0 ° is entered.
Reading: 250 °
